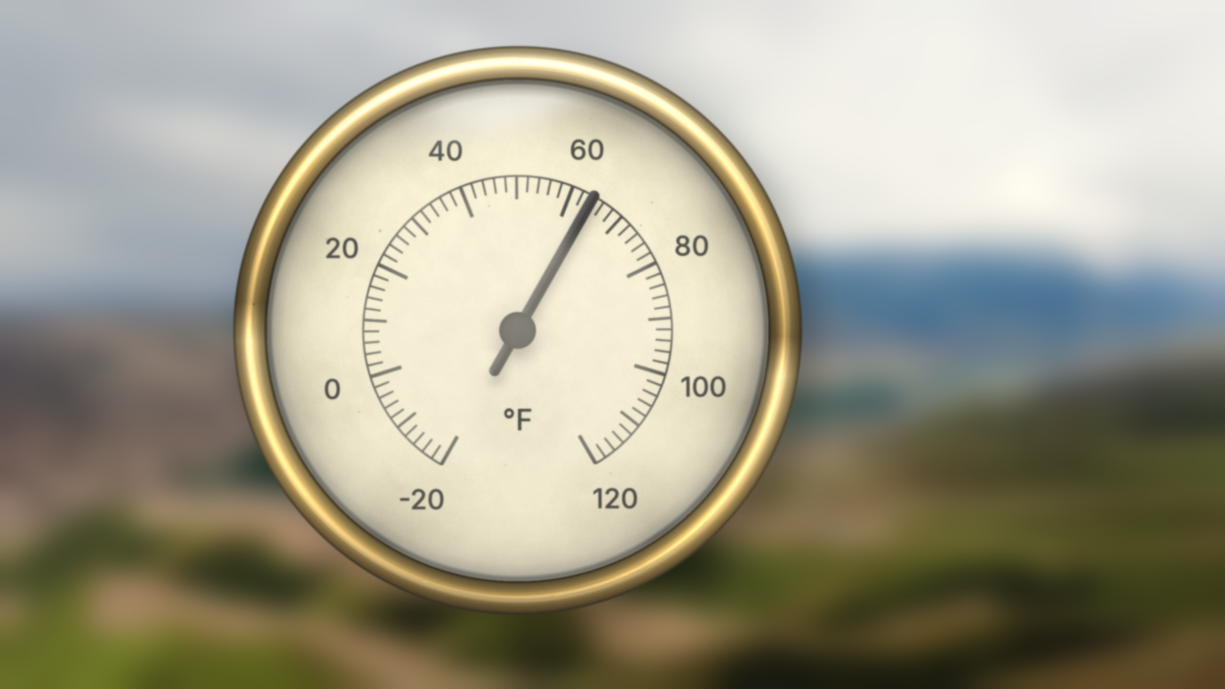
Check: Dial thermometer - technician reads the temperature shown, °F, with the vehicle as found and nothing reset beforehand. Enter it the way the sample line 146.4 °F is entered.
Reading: 64 °F
